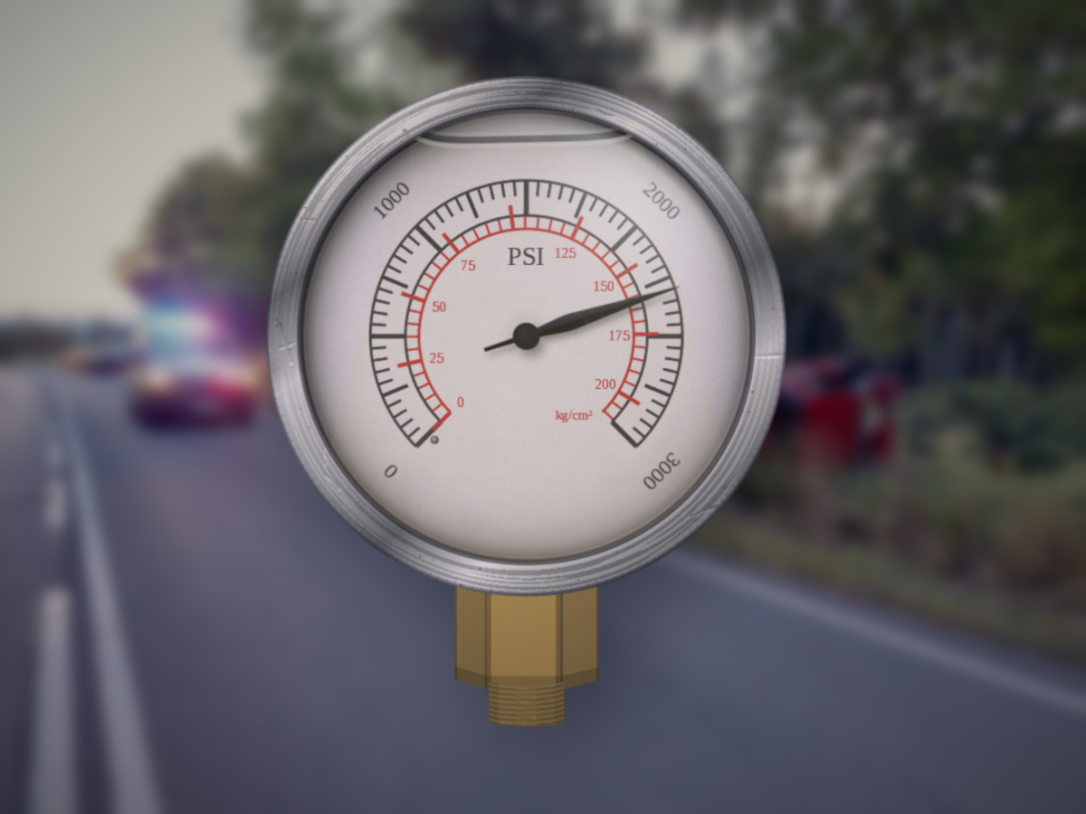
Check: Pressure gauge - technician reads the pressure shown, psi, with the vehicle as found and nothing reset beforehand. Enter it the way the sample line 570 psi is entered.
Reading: 2300 psi
